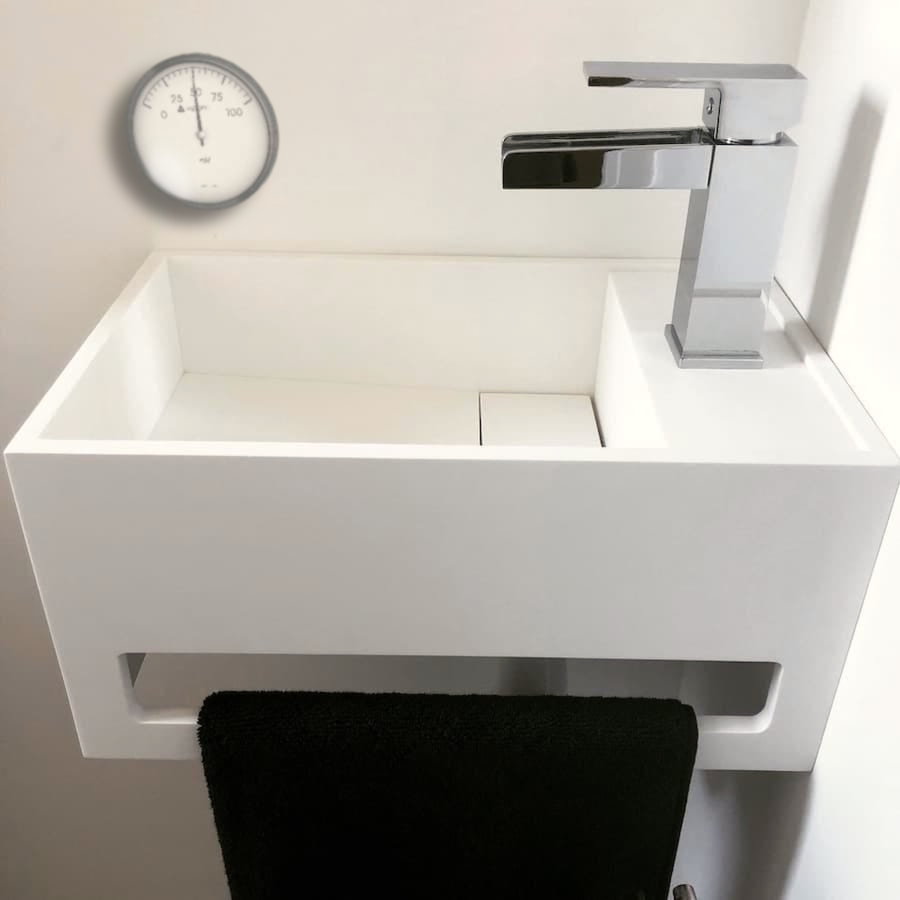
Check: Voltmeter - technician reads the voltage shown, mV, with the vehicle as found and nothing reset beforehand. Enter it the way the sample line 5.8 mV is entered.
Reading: 50 mV
